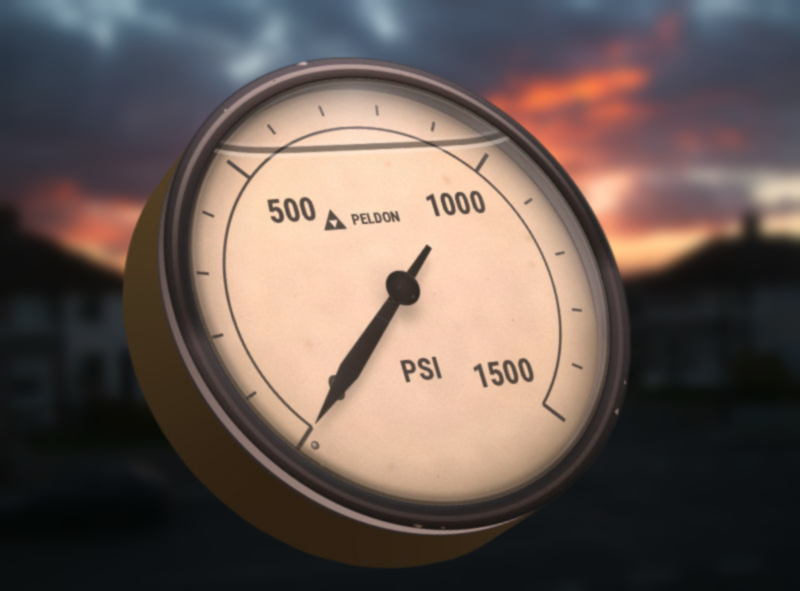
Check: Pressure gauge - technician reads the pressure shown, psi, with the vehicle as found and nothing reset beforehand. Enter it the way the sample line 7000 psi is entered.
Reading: 0 psi
